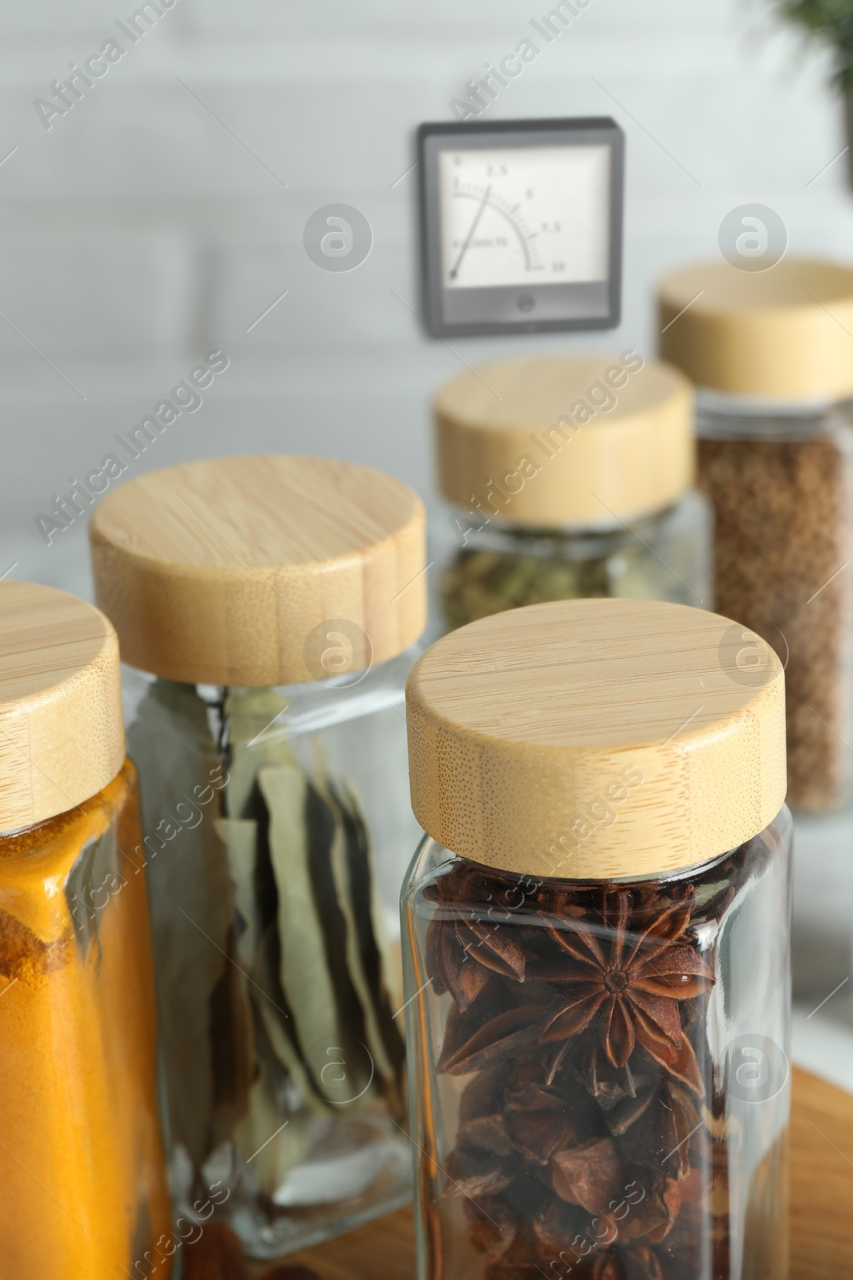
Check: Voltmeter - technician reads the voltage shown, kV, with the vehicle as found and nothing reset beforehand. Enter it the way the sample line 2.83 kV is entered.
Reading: 2.5 kV
